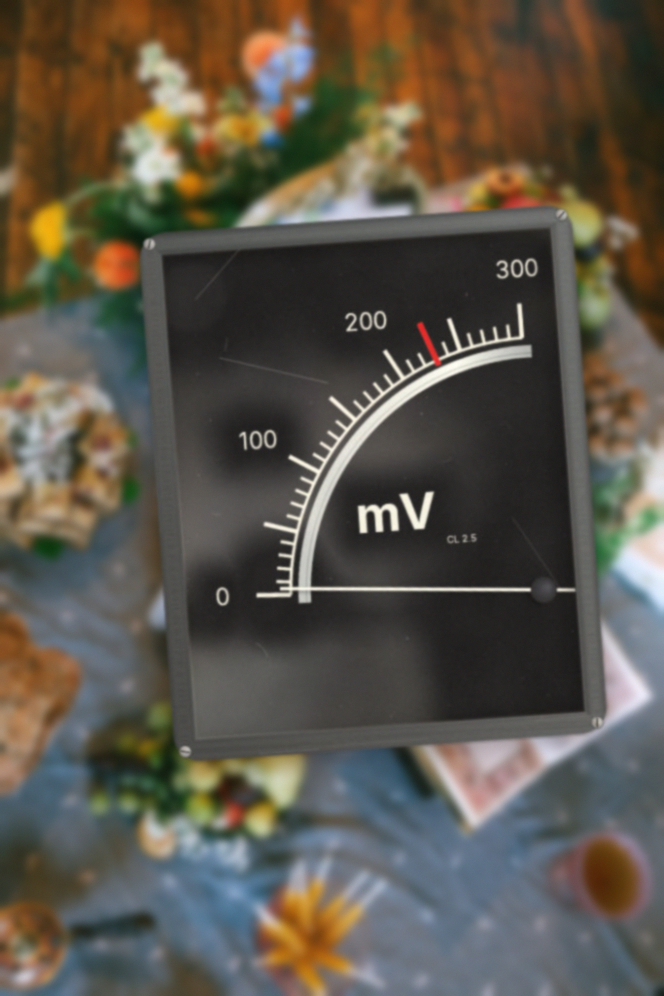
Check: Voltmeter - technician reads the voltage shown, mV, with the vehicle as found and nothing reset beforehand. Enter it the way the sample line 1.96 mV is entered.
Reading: 5 mV
